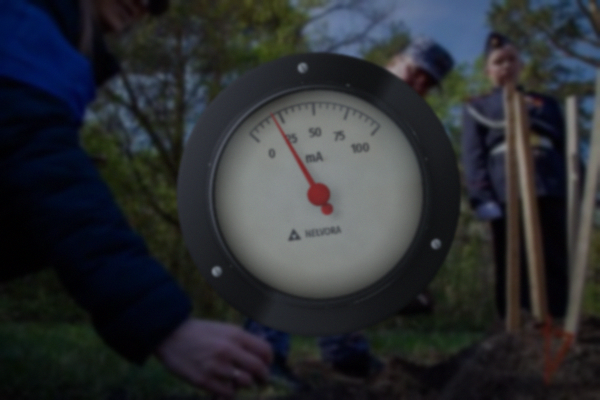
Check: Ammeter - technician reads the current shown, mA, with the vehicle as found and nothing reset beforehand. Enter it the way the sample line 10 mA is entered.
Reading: 20 mA
